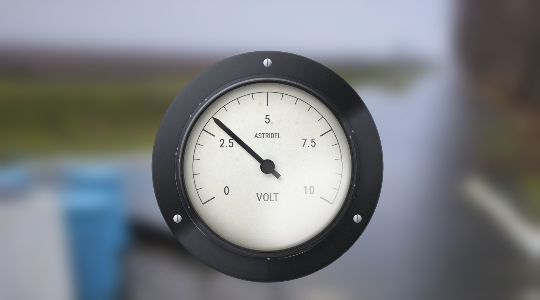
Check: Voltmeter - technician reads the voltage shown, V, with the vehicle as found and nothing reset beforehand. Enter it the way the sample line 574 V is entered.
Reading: 3 V
